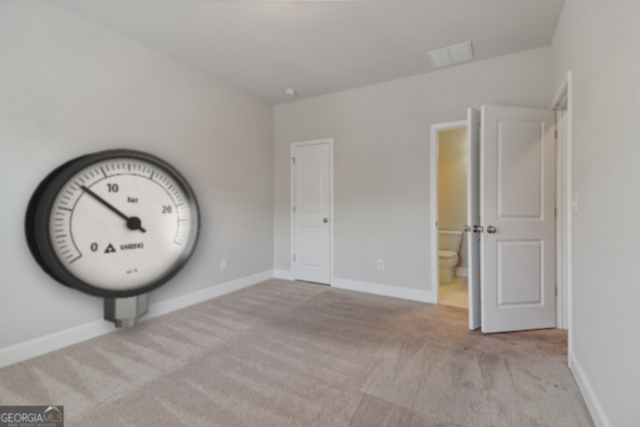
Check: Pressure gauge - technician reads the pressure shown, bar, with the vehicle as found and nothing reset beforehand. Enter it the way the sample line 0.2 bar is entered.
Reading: 7.5 bar
